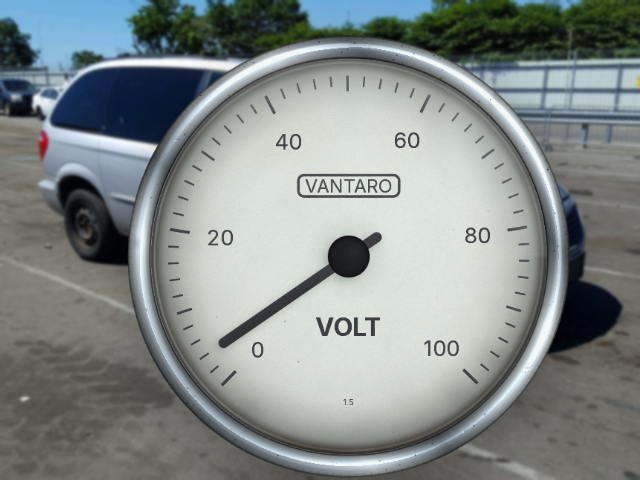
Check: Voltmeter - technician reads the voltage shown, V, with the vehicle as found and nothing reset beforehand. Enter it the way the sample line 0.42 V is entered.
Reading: 4 V
